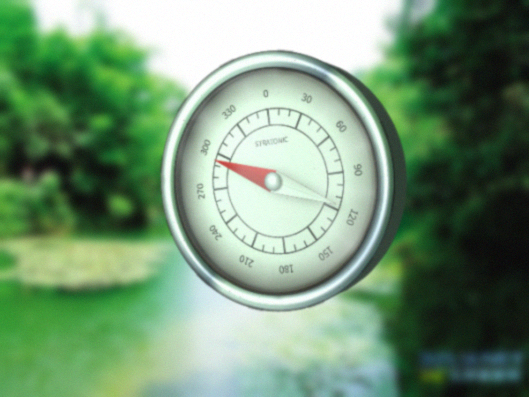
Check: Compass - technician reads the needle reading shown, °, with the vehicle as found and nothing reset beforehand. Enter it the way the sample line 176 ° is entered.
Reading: 295 °
